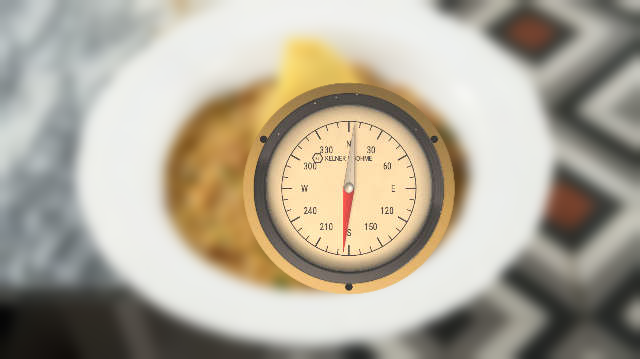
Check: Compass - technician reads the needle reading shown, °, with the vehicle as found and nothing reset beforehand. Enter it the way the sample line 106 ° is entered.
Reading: 185 °
